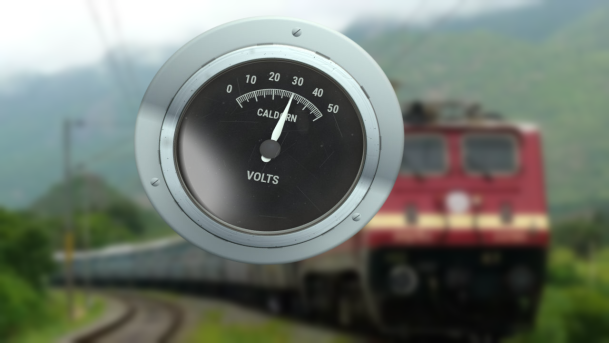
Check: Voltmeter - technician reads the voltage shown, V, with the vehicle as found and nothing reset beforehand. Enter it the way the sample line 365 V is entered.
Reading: 30 V
